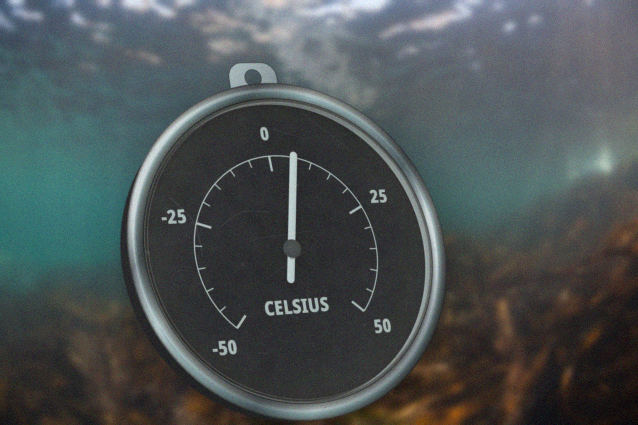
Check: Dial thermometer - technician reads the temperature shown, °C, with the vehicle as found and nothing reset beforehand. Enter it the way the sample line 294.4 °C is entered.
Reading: 5 °C
